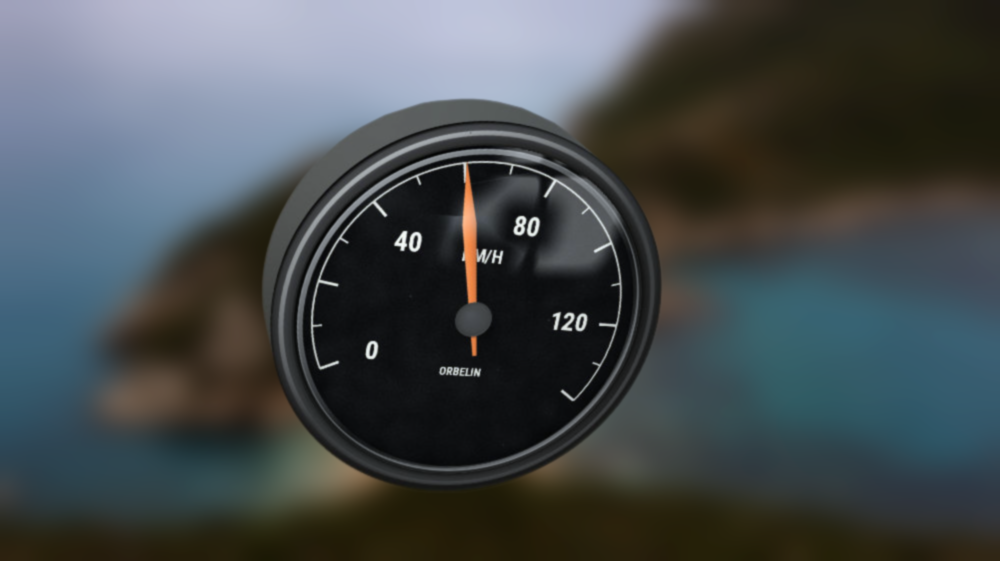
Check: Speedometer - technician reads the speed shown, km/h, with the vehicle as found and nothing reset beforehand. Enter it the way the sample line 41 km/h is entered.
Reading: 60 km/h
